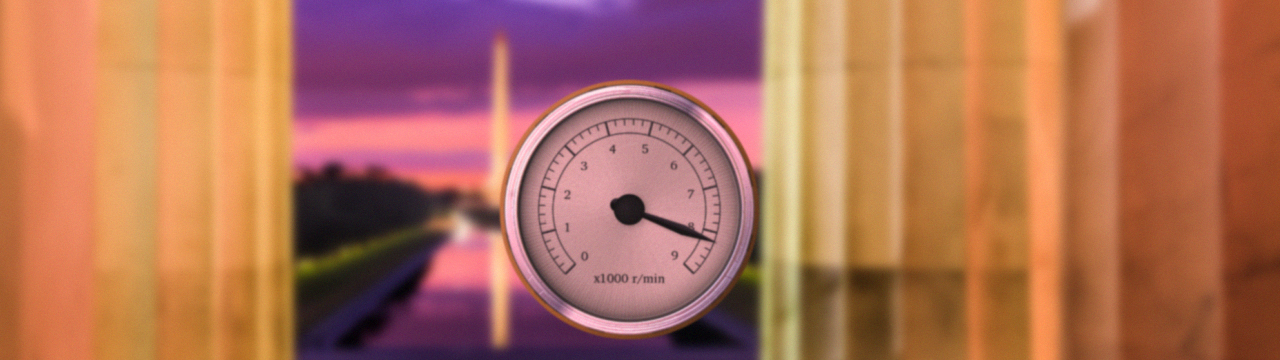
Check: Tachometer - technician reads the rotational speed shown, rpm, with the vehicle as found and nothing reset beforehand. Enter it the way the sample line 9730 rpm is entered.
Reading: 8200 rpm
